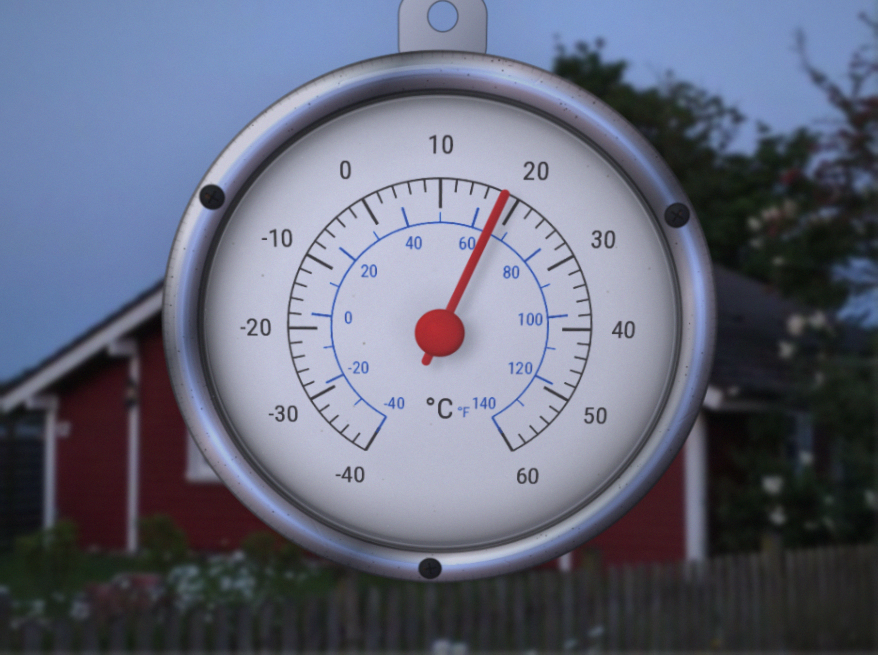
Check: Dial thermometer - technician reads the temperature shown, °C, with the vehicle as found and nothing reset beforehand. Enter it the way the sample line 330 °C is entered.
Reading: 18 °C
